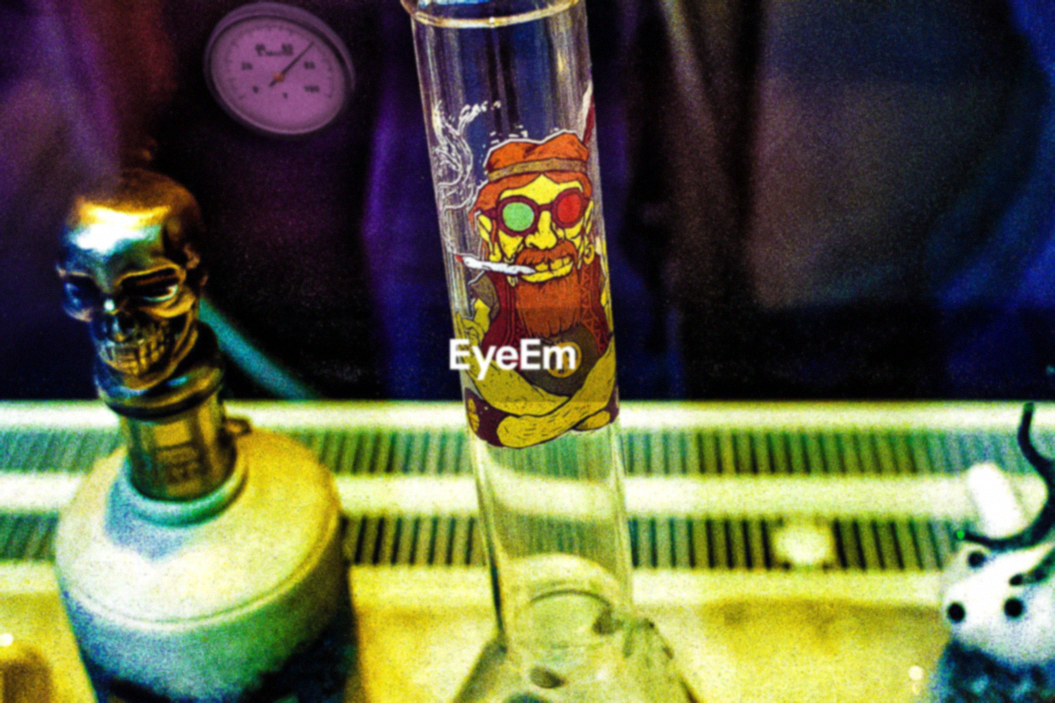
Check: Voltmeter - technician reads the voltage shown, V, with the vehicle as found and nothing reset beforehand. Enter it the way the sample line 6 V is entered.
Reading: 70 V
